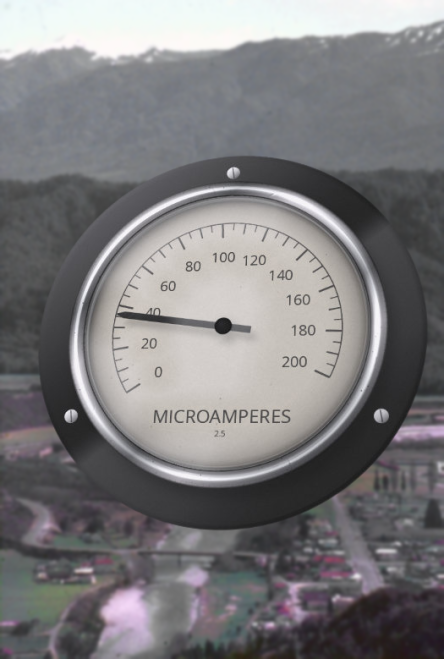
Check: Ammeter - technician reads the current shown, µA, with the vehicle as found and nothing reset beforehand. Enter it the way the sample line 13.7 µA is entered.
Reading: 35 µA
